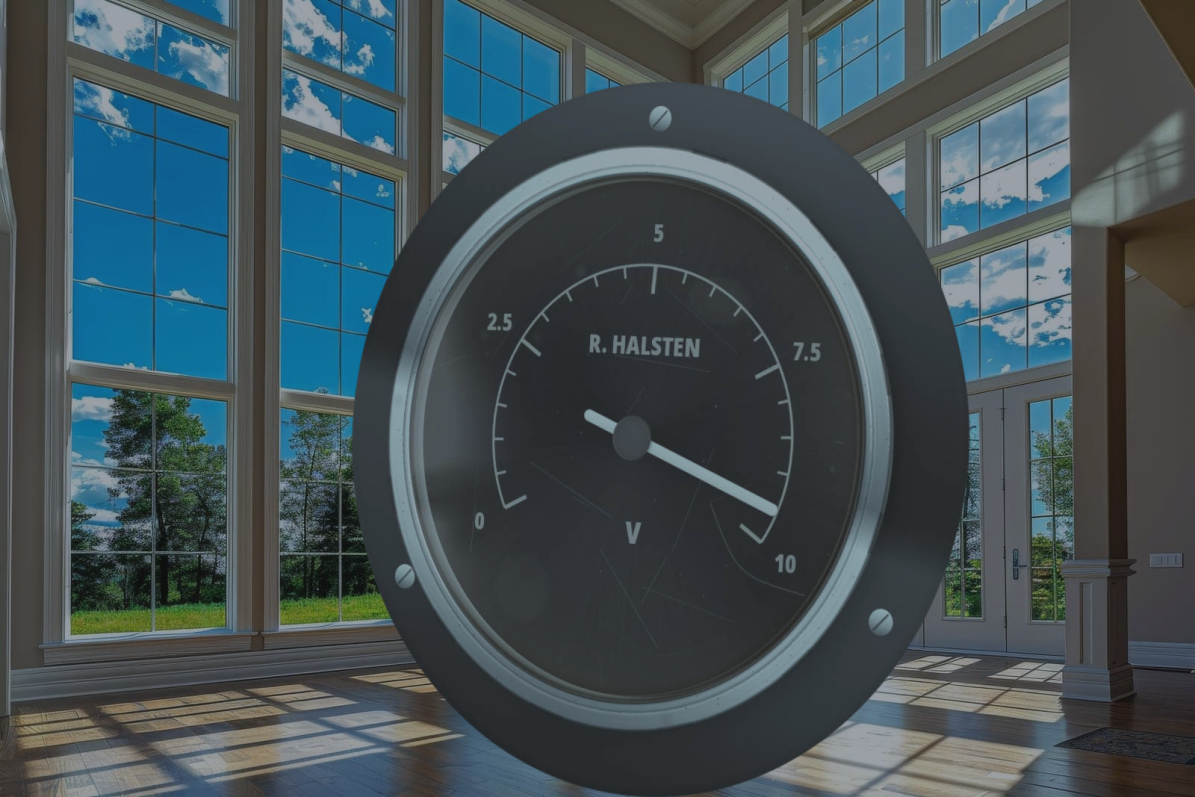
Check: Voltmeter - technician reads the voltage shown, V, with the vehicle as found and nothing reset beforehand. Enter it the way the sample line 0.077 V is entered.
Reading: 9.5 V
